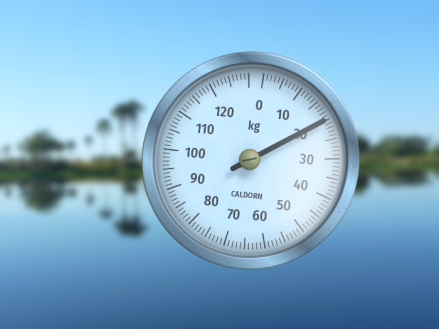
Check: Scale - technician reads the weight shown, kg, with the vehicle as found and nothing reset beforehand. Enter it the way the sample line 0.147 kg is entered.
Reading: 20 kg
